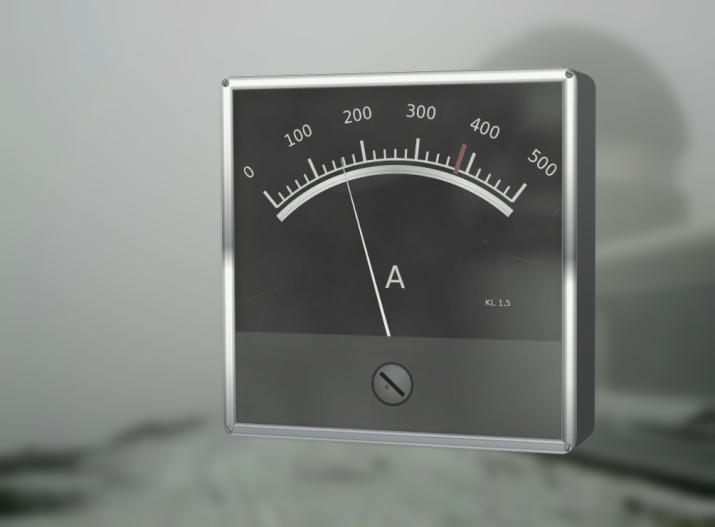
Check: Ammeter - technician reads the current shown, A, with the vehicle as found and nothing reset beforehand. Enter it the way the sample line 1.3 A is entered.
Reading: 160 A
